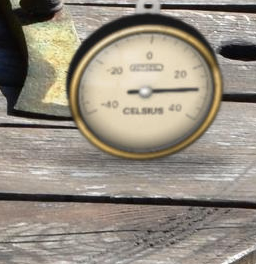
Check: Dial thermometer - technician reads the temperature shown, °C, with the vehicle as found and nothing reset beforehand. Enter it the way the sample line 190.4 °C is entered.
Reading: 28 °C
